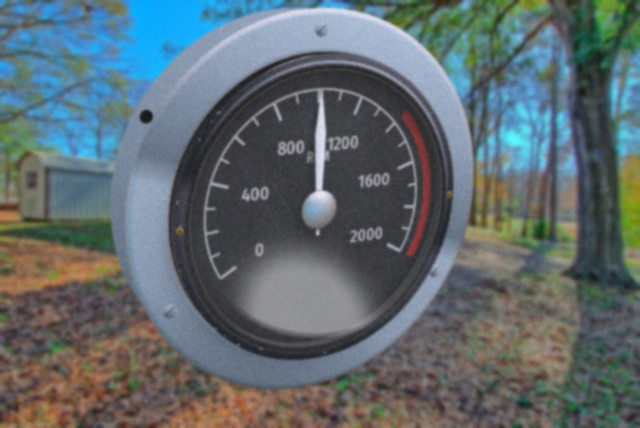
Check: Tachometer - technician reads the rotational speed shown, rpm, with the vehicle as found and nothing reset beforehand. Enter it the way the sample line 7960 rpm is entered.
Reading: 1000 rpm
